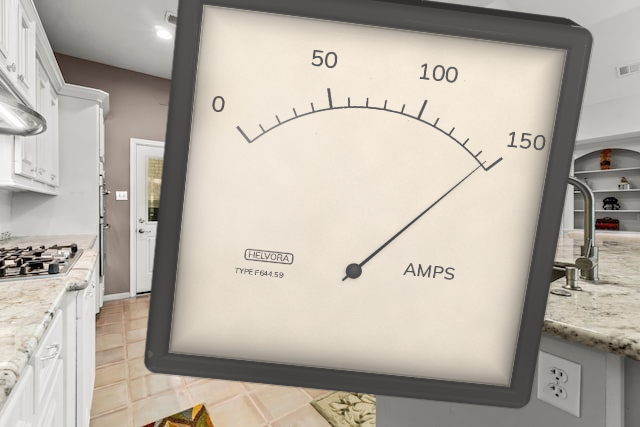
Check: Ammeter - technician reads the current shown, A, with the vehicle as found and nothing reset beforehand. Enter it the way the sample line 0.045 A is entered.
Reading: 145 A
